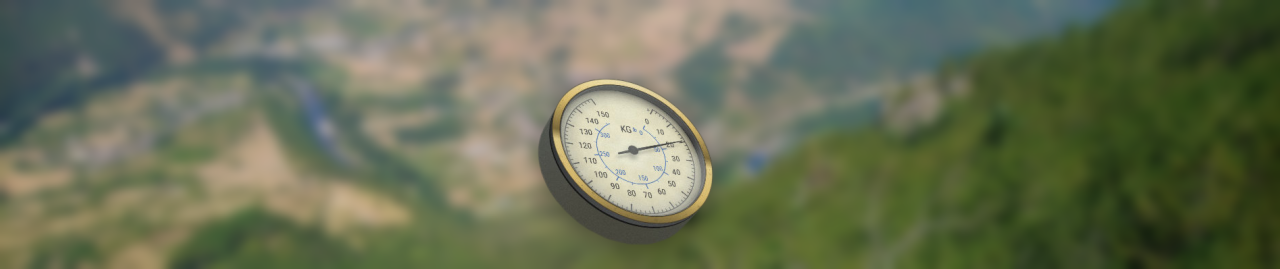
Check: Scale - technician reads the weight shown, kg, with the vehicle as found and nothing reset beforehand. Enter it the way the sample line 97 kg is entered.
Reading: 20 kg
